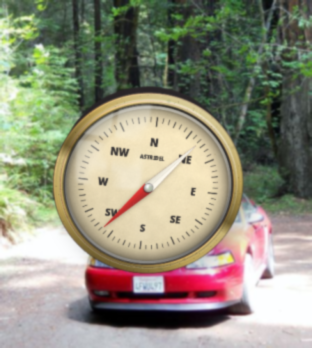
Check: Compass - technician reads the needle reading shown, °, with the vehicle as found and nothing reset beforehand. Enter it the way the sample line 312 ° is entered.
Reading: 220 °
